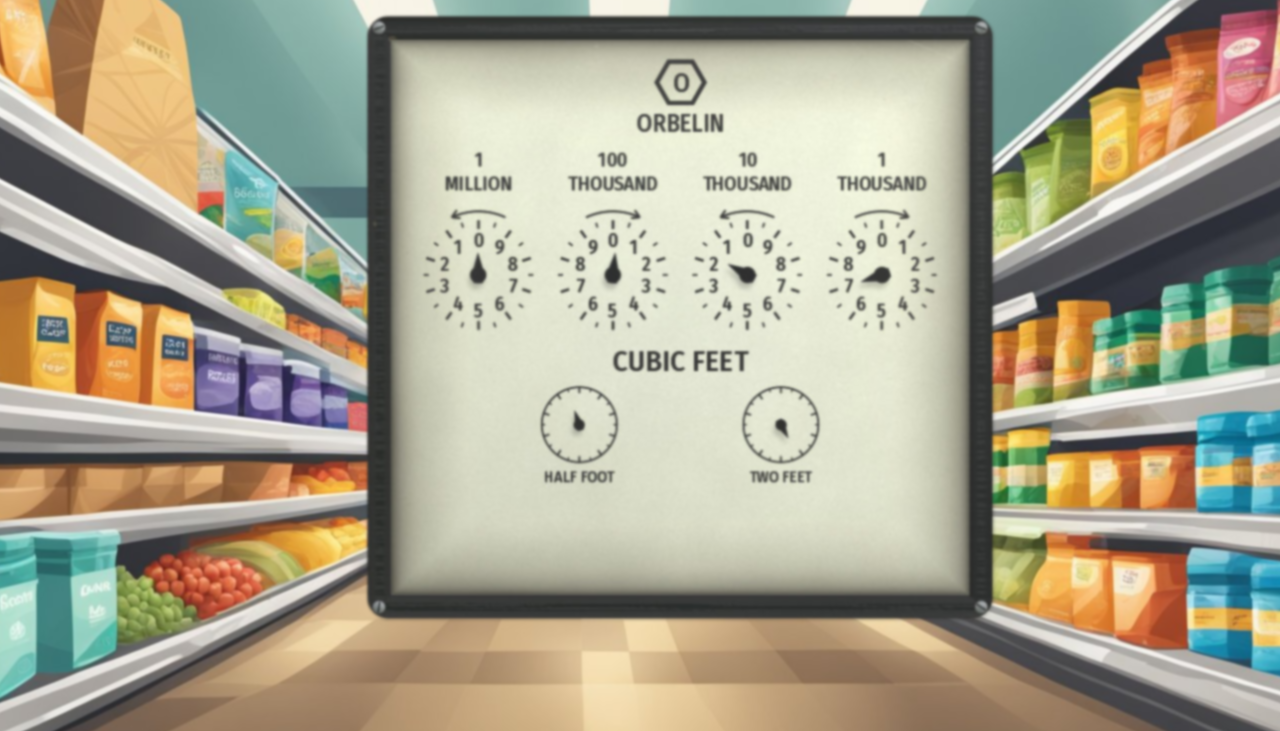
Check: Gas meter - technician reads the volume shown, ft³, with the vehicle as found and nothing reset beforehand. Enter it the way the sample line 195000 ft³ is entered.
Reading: 1700 ft³
